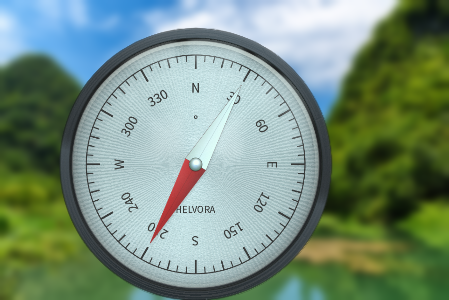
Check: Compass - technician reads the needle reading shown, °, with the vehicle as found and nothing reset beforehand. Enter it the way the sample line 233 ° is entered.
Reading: 210 °
